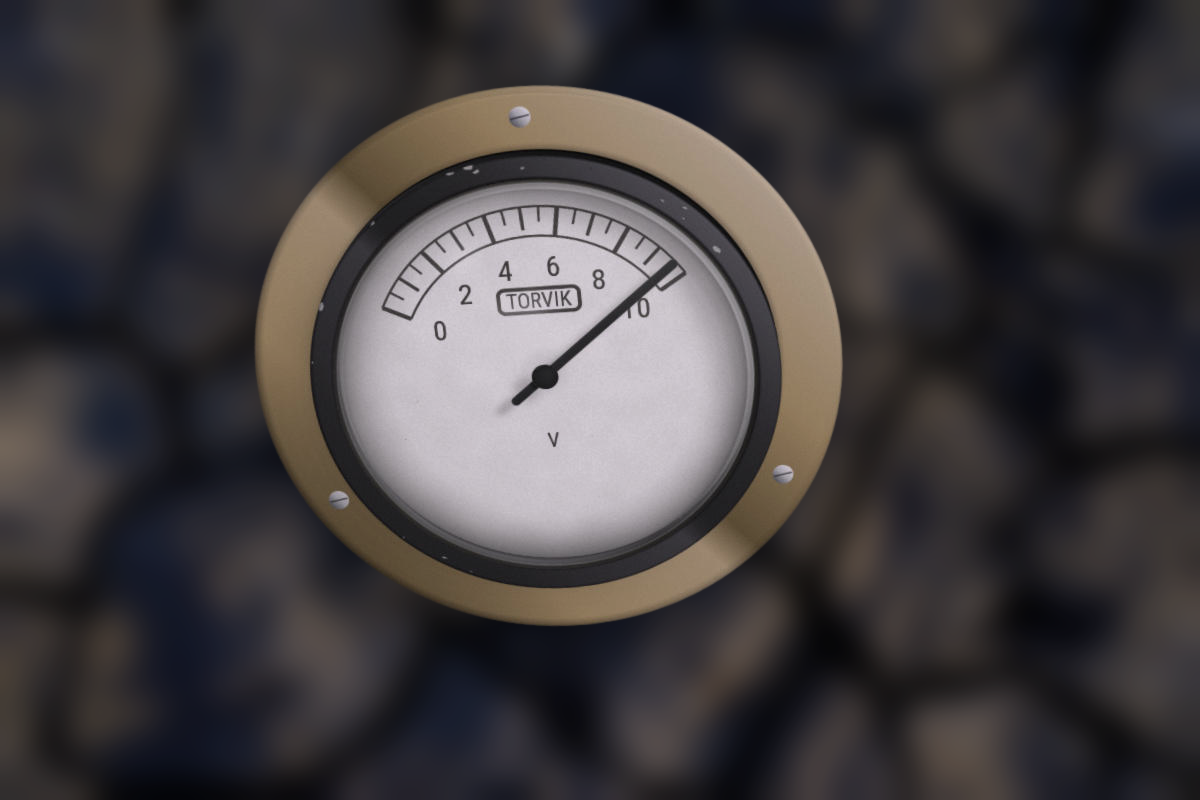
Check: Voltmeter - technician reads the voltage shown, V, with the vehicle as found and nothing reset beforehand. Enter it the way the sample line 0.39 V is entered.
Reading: 9.5 V
